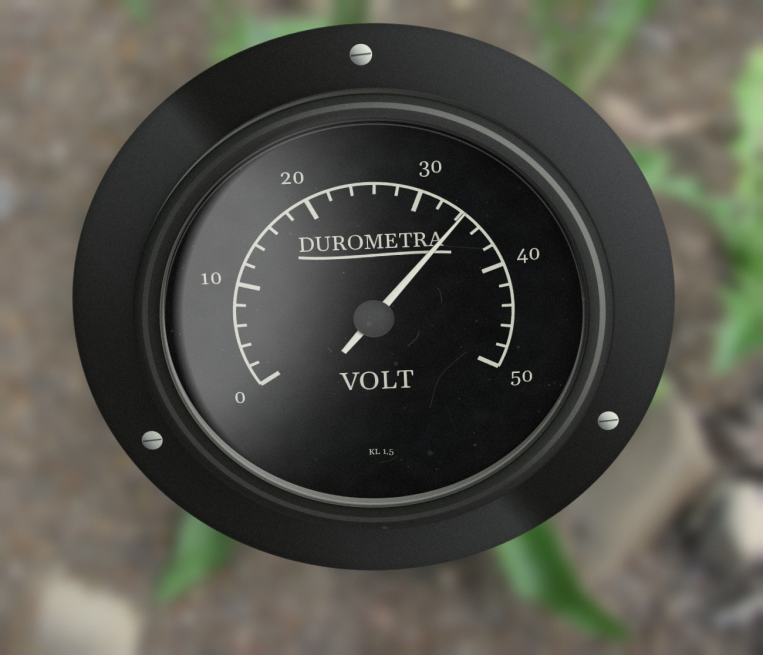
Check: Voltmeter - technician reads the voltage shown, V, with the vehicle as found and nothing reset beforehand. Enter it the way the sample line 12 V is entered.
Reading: 34 V
